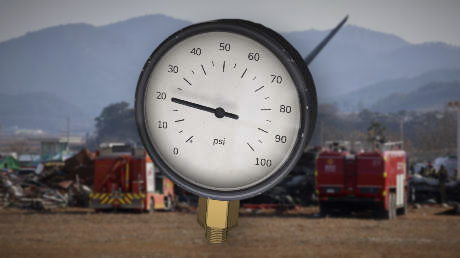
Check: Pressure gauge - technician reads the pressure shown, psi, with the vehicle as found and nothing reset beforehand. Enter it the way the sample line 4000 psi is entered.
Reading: 20 psi
